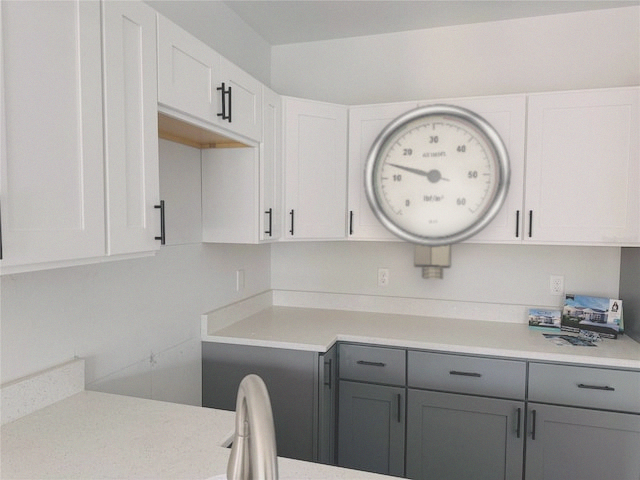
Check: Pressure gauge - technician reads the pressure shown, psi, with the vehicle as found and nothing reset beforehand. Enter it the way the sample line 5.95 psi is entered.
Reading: 14 psi
